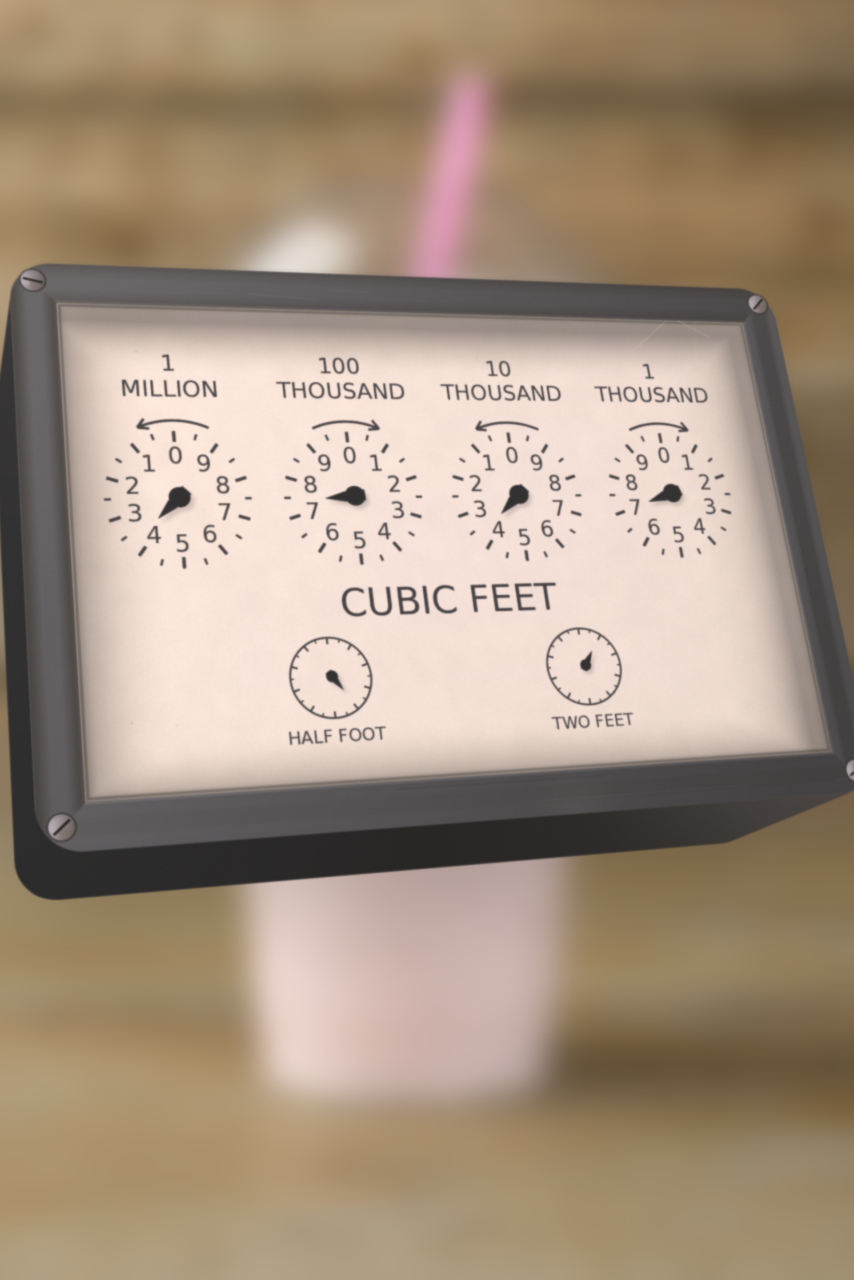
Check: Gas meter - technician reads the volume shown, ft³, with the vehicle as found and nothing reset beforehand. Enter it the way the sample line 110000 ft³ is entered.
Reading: 373700 ft³
